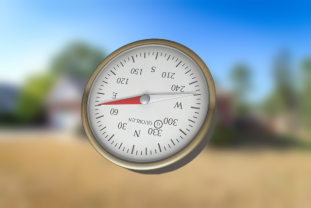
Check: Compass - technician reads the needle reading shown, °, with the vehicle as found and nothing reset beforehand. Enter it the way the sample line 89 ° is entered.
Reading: 75 °
